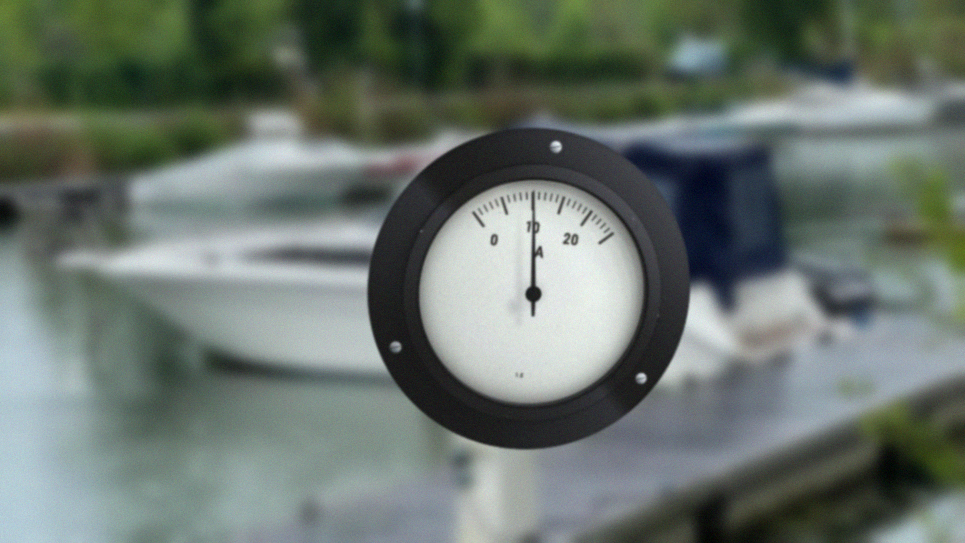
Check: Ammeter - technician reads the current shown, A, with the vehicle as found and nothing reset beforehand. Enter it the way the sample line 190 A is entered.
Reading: 10 A
